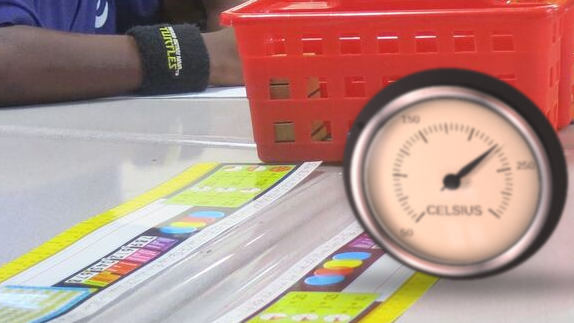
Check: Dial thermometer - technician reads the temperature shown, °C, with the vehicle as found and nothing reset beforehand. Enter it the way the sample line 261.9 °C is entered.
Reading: 225 °C
